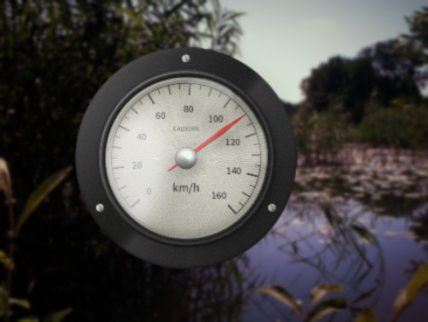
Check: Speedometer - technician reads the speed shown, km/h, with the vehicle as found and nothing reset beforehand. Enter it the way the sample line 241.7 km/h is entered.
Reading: 110 km/h
